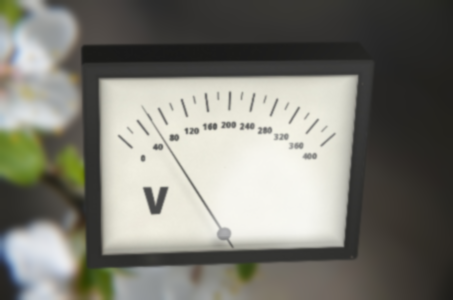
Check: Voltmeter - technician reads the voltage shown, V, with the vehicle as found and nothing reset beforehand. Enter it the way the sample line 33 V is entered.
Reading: 60 V
